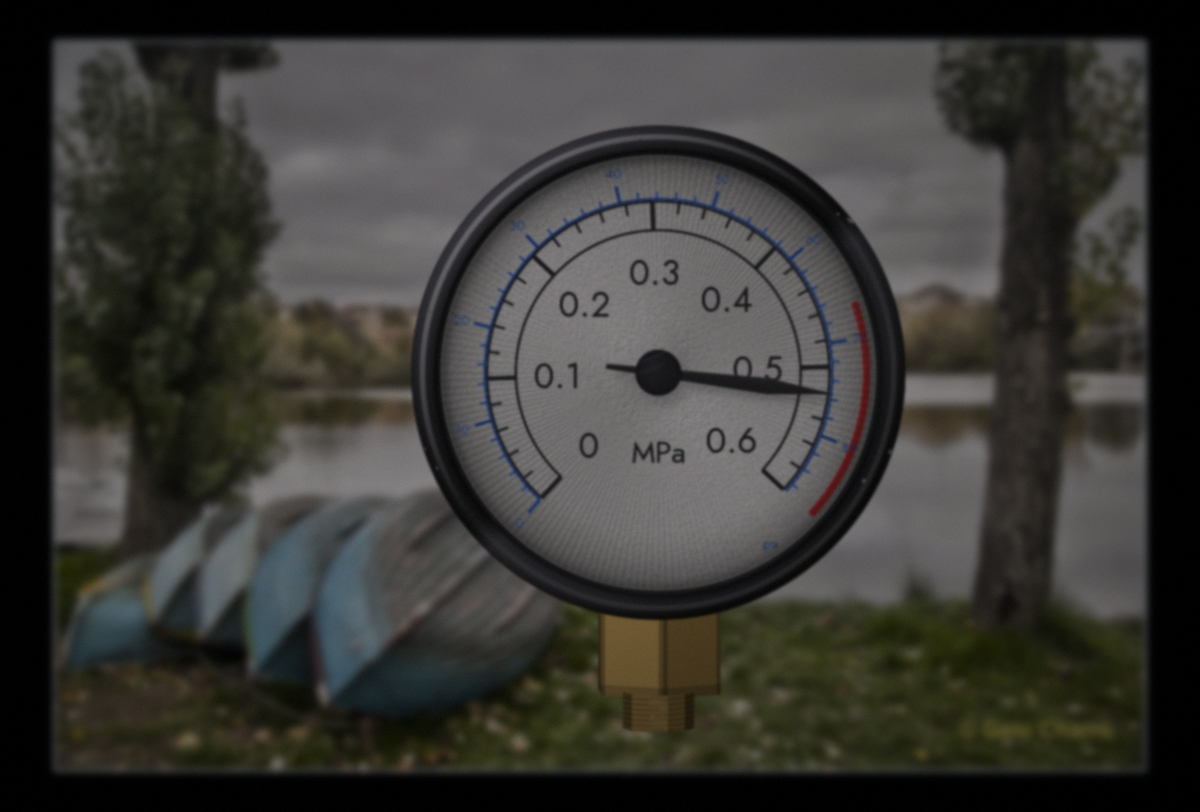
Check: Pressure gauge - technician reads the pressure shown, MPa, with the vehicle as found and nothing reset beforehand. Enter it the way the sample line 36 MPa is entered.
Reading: 0.52 MPa
